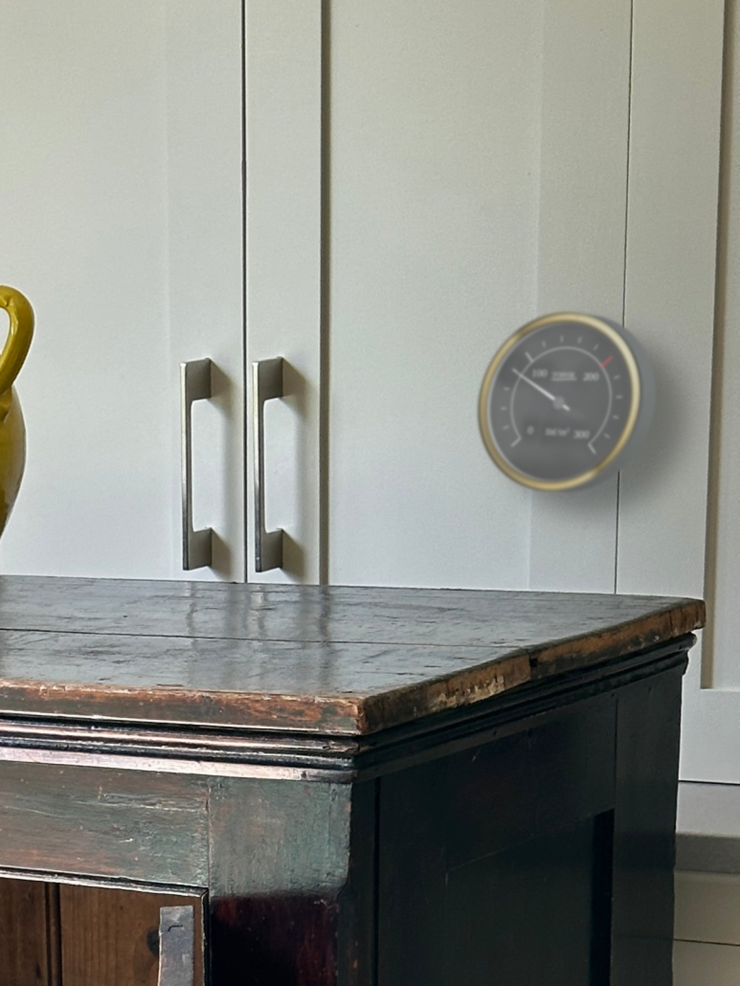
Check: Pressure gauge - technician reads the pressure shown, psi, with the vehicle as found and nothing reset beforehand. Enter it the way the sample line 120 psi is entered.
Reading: 80 psi
